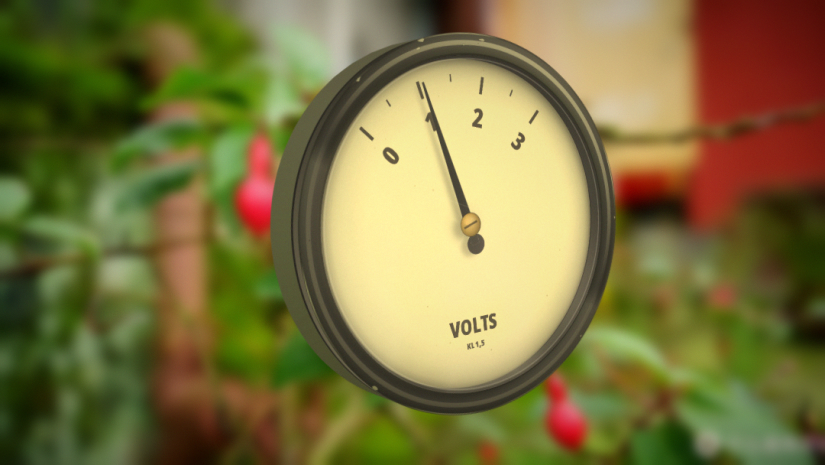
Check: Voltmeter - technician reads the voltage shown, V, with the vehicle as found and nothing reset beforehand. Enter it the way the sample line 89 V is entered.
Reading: 1 V
